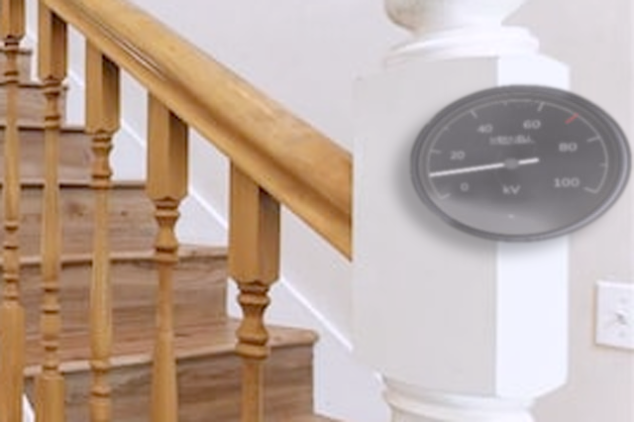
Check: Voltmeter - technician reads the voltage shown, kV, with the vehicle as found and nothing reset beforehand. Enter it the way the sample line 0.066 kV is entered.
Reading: 10 kV
